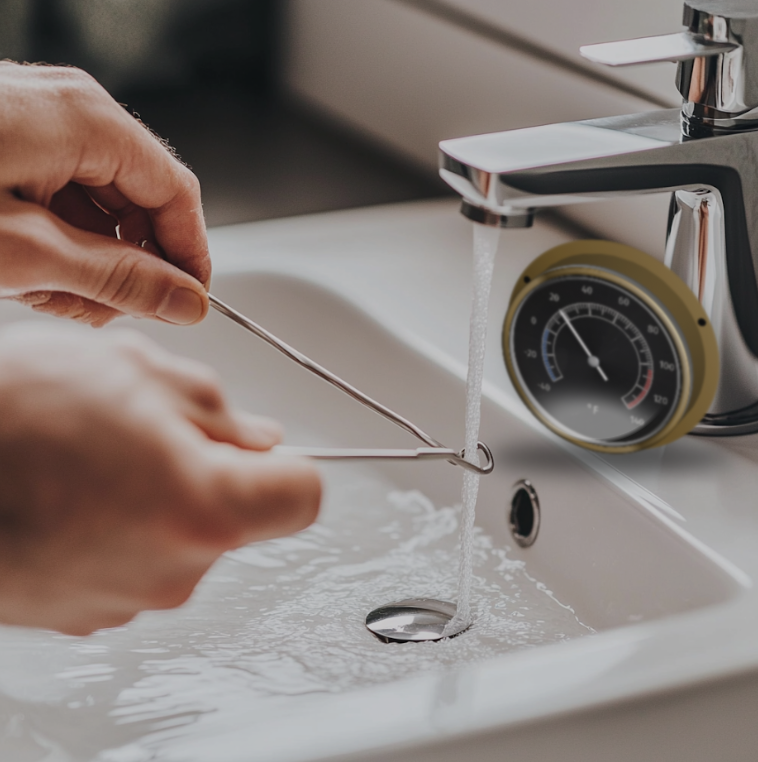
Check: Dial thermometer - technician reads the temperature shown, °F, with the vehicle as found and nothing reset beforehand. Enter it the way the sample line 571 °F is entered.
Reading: 20 °F
